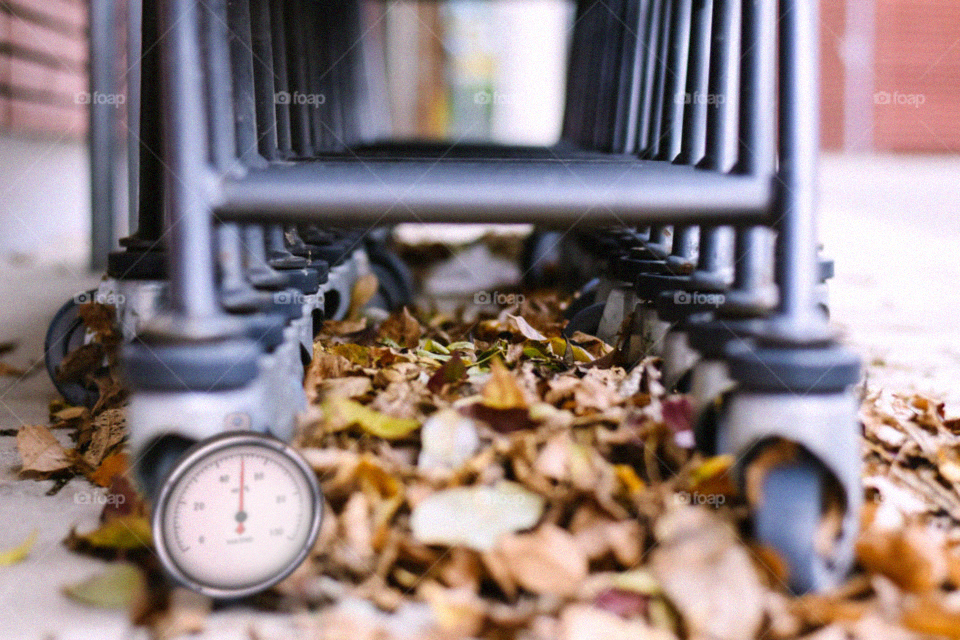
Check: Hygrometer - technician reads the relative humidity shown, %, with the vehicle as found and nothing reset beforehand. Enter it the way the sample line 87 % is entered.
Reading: 50 %
